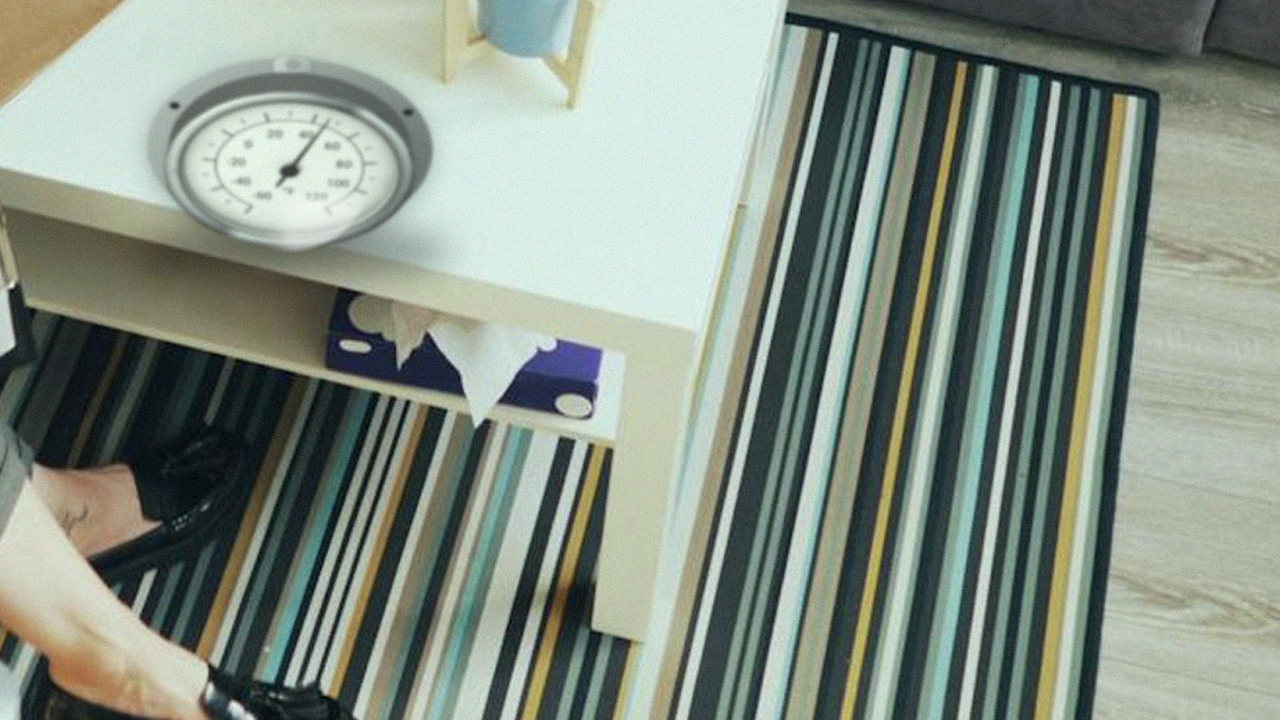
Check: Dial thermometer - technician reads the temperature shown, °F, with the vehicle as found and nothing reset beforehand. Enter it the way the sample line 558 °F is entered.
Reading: 45 °F
